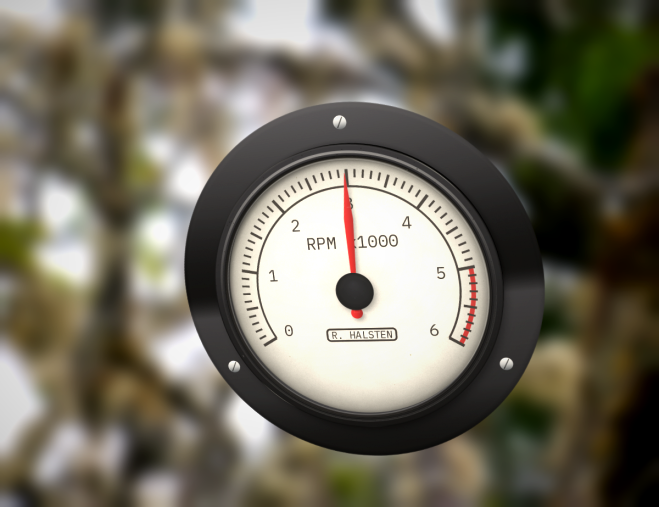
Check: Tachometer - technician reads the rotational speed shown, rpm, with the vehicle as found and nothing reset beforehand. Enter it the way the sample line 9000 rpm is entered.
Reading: 3000 rpm
